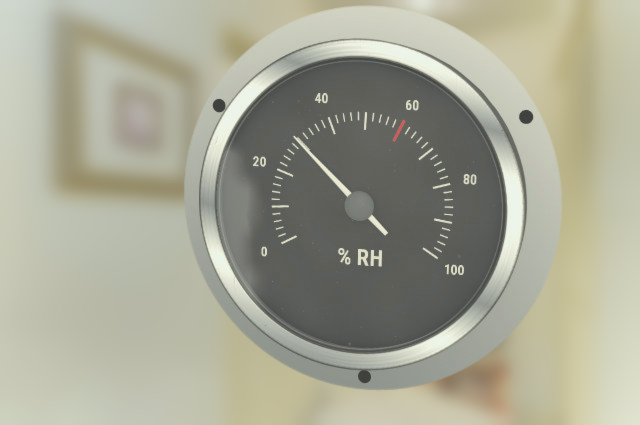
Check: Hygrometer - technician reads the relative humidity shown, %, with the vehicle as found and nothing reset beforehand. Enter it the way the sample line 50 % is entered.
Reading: 30 %
